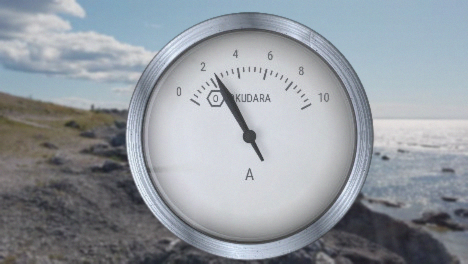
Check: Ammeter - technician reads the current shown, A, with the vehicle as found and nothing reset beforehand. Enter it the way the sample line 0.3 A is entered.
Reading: 2.4 A
